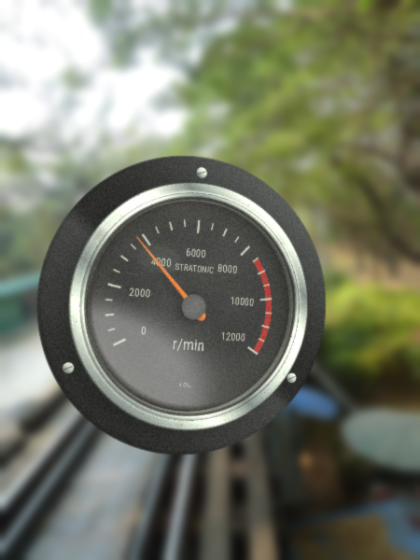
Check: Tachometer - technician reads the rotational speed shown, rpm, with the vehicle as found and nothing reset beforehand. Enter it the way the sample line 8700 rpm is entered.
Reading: 3750 rpm
